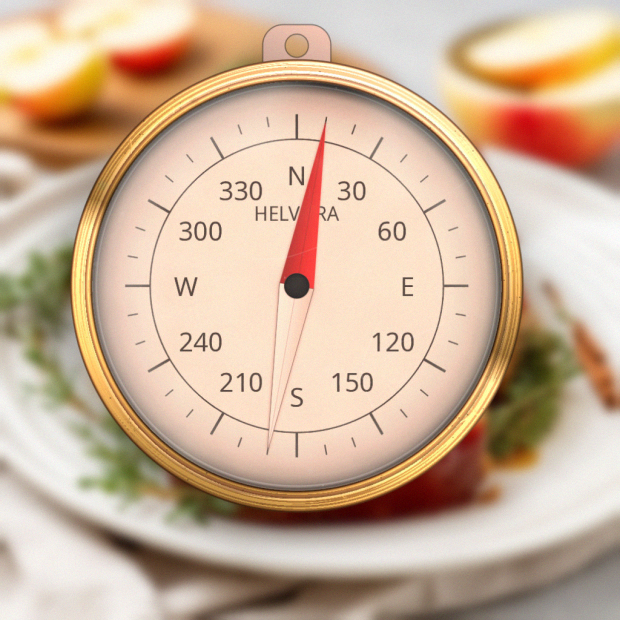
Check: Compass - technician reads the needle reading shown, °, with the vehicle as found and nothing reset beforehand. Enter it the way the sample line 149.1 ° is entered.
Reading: 10 °
